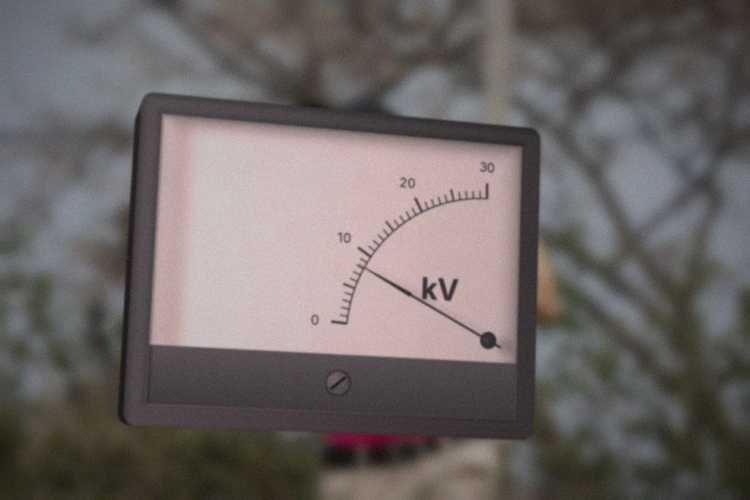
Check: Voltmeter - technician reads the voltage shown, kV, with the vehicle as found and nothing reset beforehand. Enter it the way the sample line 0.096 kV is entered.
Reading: 8 kV
